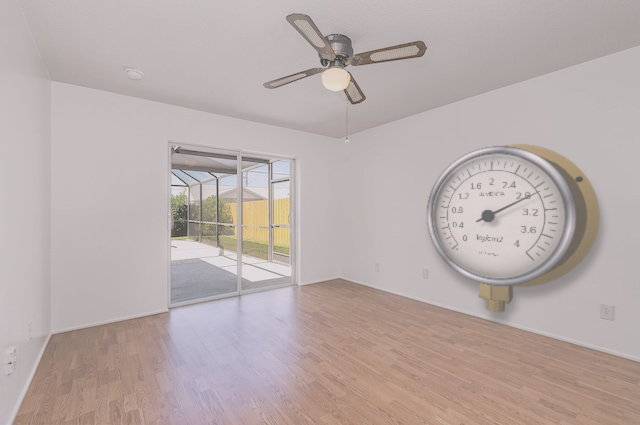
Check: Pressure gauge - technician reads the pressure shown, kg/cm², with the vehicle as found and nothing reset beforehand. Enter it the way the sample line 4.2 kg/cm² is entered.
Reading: 2.9 kg/cm²
